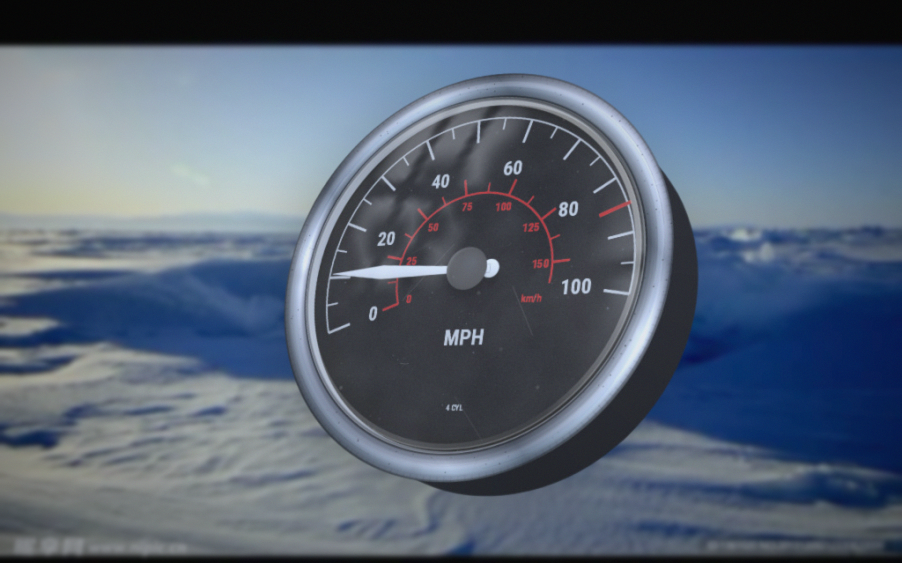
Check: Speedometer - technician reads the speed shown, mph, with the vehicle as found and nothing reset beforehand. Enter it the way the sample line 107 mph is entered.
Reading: 10 mph
